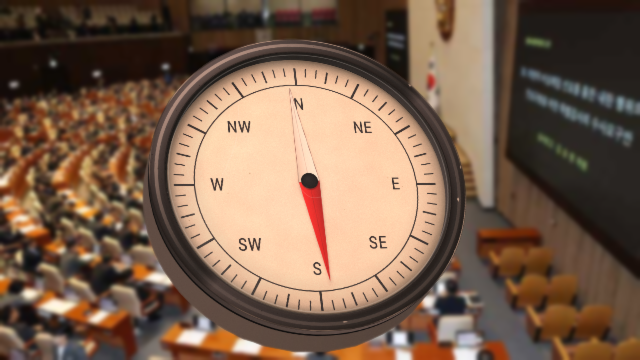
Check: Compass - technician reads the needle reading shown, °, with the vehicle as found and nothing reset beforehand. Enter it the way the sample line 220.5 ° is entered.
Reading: 175 °
